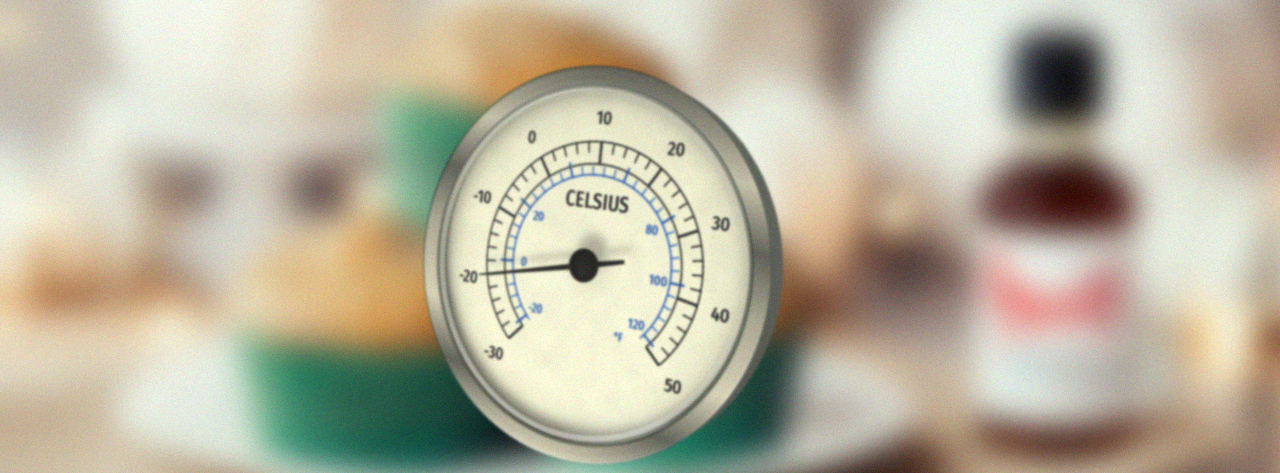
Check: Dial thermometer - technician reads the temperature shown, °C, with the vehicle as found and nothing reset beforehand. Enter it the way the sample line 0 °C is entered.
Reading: -20 °C
